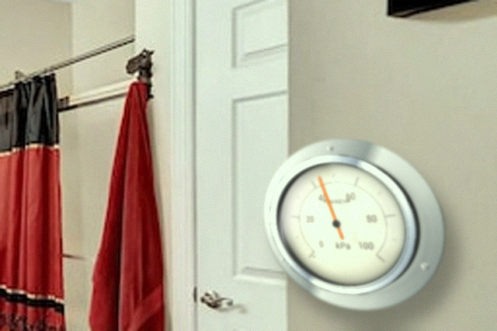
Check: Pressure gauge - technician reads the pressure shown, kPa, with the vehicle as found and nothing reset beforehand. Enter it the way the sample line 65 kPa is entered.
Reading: 45 kPa
